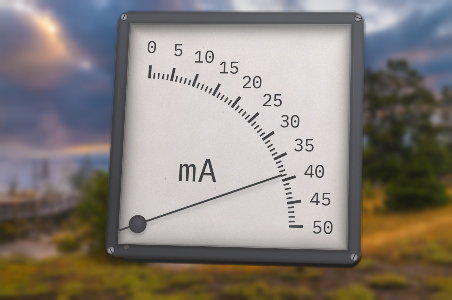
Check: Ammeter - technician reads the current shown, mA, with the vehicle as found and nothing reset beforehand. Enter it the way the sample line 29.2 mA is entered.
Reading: 39 mA
